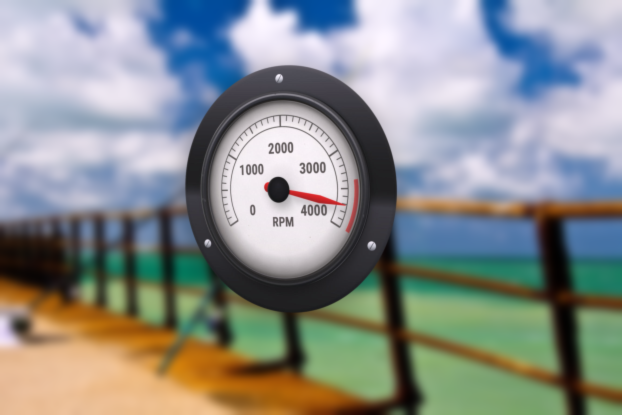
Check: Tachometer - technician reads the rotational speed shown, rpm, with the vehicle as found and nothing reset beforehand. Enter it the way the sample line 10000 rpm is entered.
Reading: 3700 rpm
